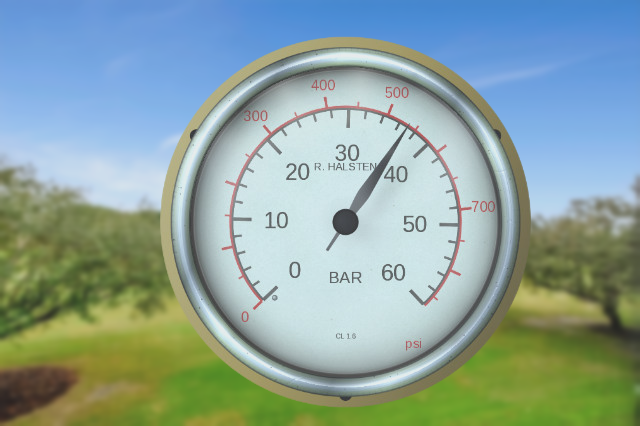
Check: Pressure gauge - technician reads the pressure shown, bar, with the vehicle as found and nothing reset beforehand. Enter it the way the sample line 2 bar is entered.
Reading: 37 bar
